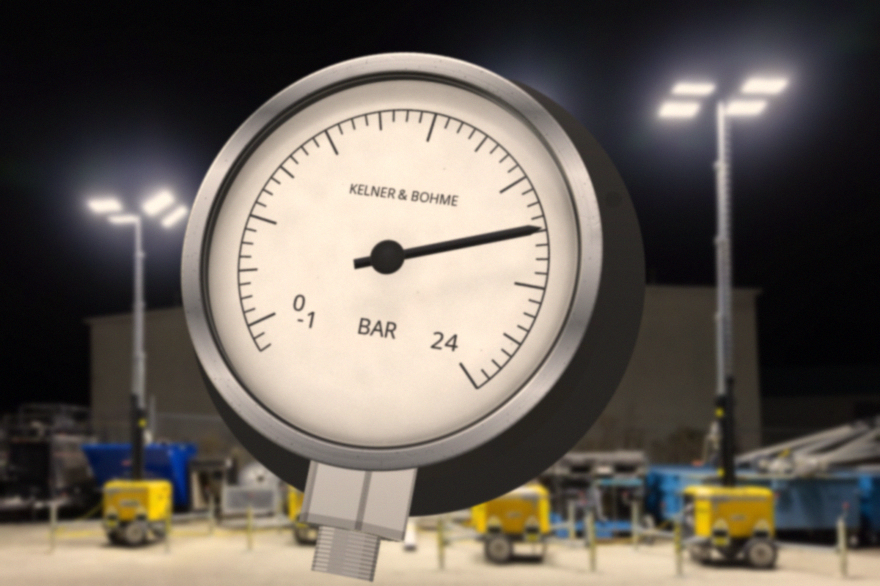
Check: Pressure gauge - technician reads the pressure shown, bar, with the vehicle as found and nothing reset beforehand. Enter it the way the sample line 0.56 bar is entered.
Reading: 18 bar
